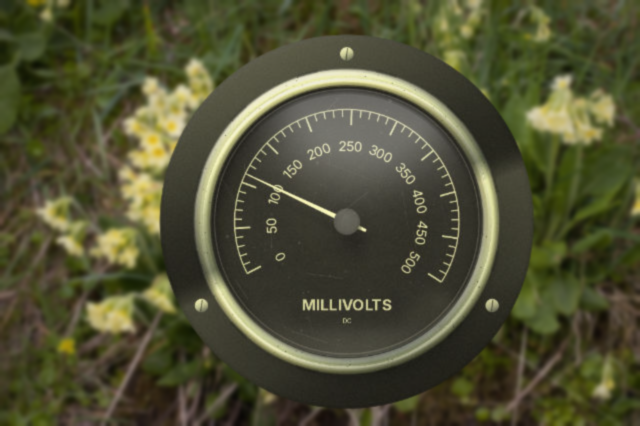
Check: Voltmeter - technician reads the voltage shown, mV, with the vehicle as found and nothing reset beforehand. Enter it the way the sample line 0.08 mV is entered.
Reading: 110 mV
